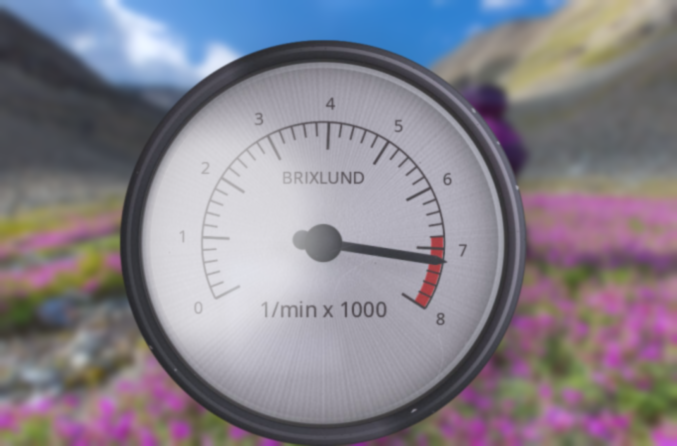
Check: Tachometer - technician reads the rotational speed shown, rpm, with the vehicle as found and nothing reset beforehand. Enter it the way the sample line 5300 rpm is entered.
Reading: 7200 rpm
